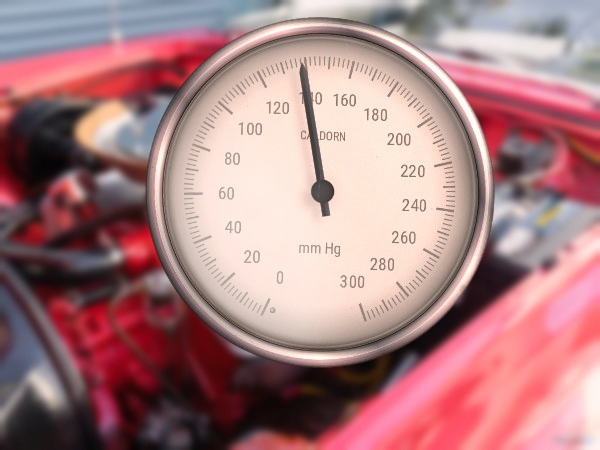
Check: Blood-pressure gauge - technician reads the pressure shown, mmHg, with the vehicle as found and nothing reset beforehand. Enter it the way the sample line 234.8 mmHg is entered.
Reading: 138 mmHg
